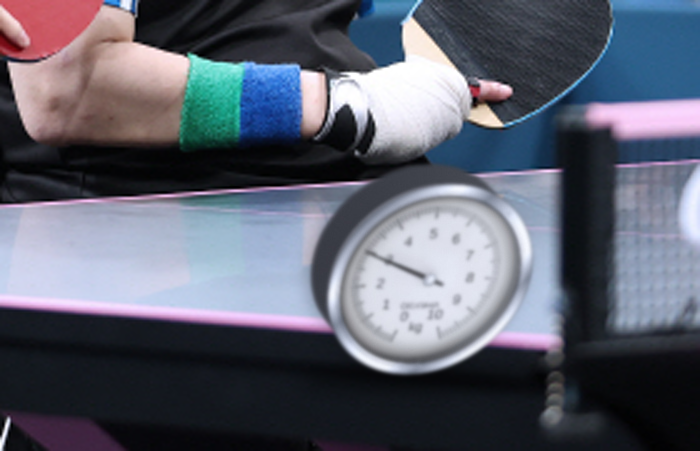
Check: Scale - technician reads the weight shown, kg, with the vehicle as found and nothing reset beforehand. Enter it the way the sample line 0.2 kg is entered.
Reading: 3 kg
